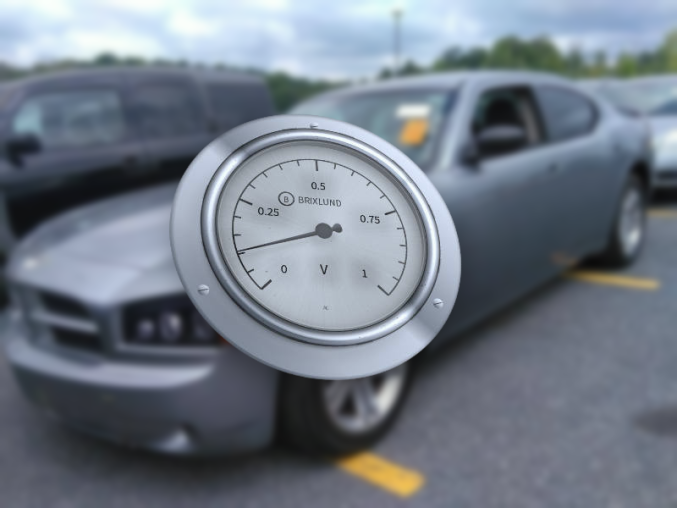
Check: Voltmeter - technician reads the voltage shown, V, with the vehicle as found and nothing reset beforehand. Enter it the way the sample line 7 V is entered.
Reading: 0.1 V
